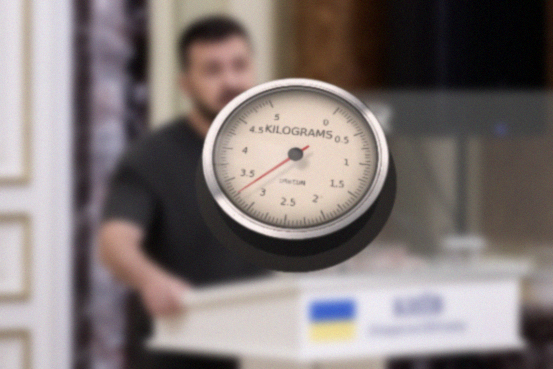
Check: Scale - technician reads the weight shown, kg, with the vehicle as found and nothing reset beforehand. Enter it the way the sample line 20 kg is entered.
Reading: 3.25 kg
